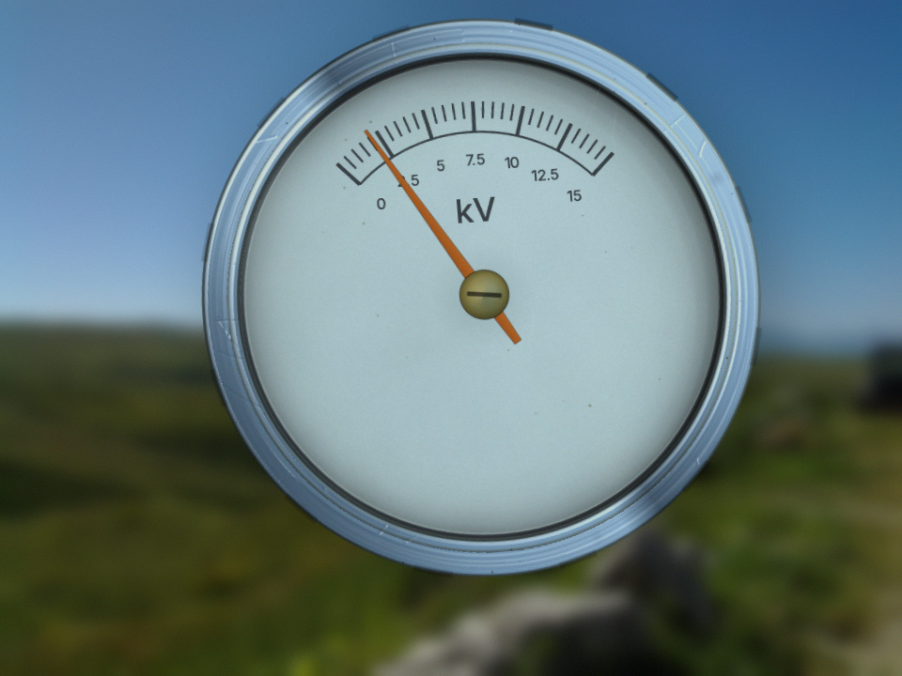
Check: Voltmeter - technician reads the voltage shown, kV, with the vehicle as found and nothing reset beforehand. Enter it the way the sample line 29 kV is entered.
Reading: 2 kV
